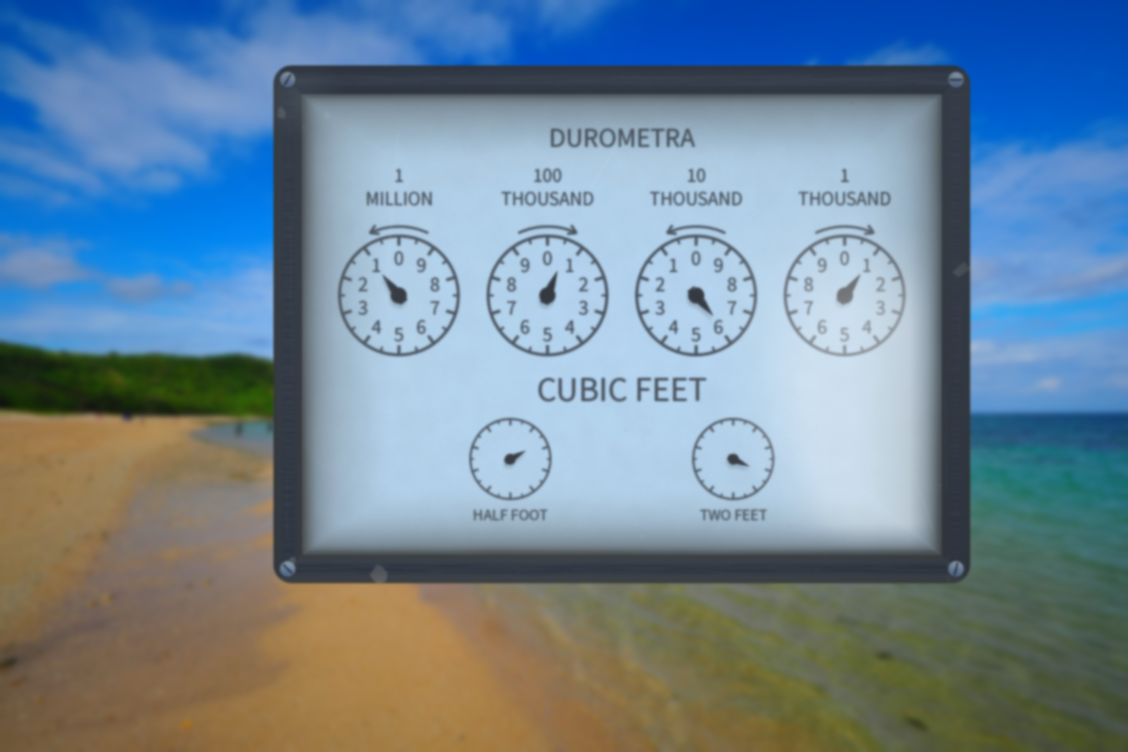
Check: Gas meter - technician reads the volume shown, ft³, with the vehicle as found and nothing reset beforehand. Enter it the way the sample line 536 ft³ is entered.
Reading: 106100 ft³
